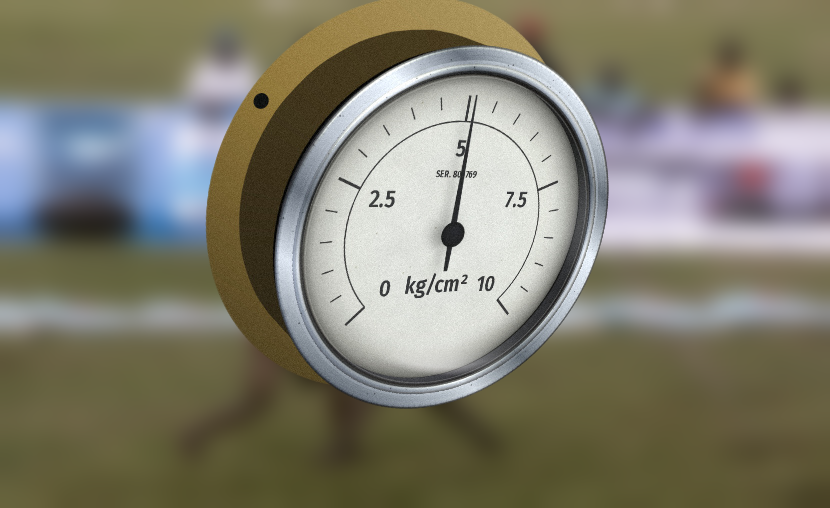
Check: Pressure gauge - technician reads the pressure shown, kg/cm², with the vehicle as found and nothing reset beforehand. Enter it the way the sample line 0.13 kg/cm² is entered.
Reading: 5 kg/cm²
